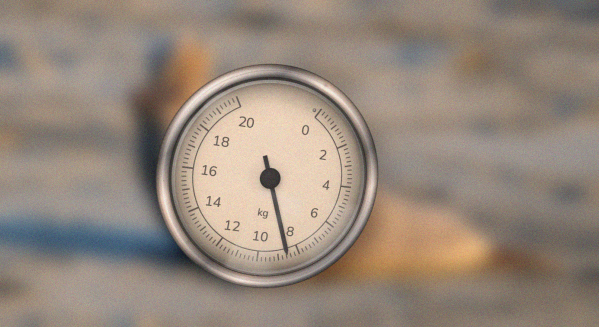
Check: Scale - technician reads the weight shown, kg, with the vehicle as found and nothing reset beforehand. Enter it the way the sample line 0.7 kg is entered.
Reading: 8.6 kg
